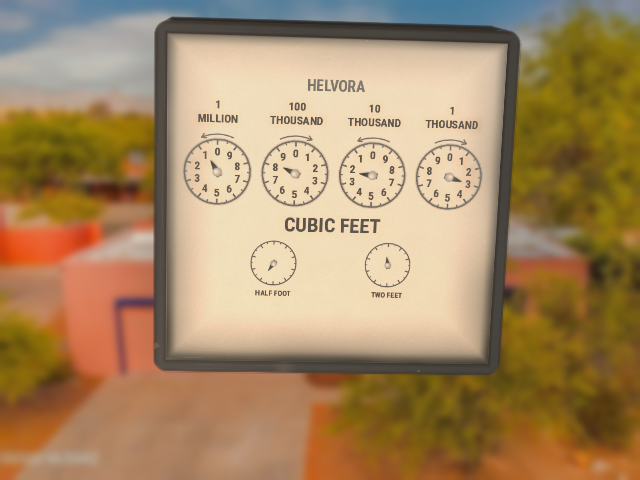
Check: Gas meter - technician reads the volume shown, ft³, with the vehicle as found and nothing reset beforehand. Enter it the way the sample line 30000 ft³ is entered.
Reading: 82300 ft³
